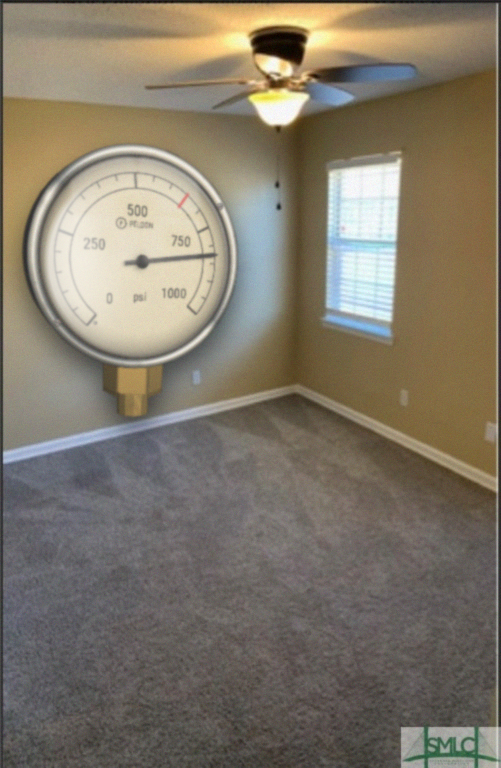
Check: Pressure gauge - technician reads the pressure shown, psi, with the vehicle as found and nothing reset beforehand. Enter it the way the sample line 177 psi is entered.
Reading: 825 psi
